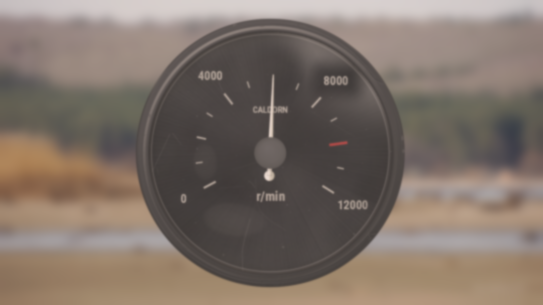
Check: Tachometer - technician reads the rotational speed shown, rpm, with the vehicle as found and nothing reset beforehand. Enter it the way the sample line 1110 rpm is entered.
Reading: 6000 rpm
